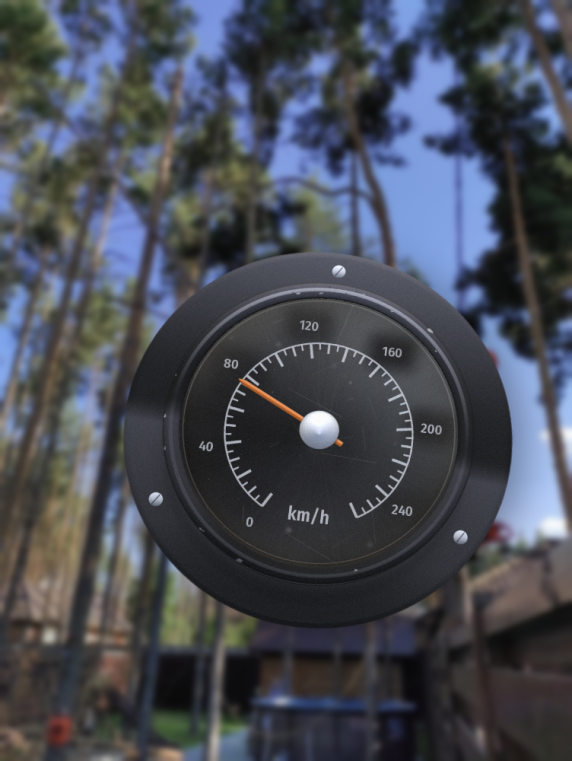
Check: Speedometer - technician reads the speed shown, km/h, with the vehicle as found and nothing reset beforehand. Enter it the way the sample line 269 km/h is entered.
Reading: 75 km/h
